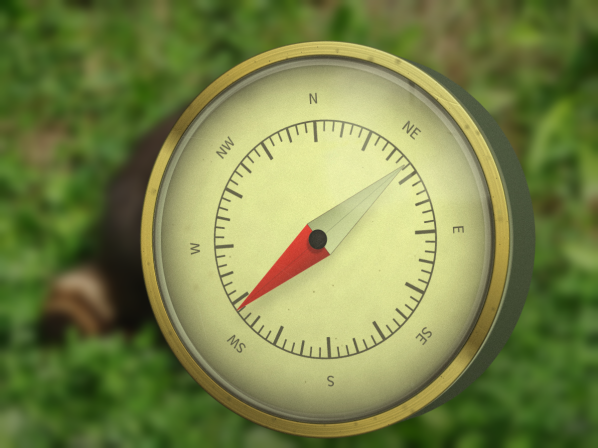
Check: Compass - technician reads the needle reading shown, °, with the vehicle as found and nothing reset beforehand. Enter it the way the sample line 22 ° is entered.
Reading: 235 °
